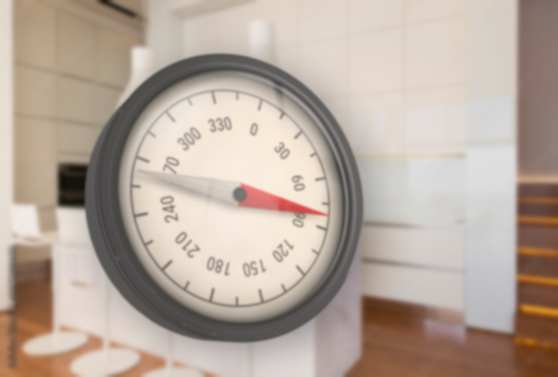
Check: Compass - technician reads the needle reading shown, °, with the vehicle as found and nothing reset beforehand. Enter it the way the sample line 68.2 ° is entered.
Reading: 82.5 °
